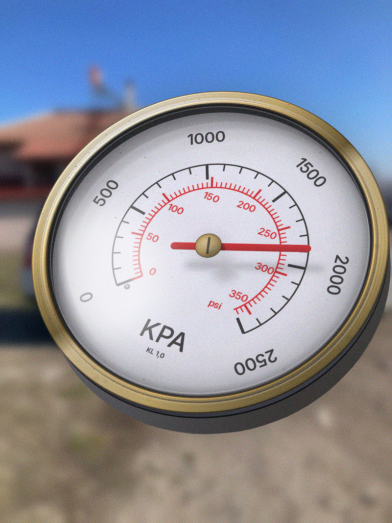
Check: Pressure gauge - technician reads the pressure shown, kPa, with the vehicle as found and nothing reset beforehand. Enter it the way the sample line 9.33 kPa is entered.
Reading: 1900 kPa
